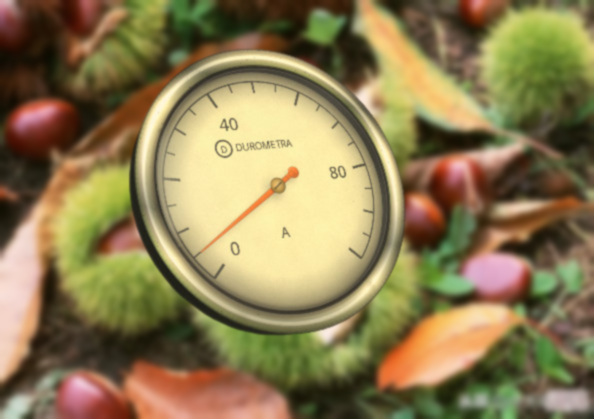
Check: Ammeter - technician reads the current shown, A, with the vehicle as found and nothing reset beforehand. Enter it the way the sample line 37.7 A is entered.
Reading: 5 A
